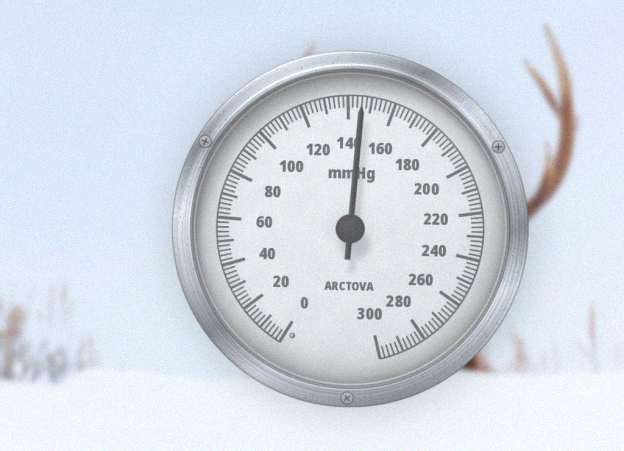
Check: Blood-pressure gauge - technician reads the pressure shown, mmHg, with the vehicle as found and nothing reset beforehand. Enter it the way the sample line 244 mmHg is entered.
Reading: 146 mmHg
